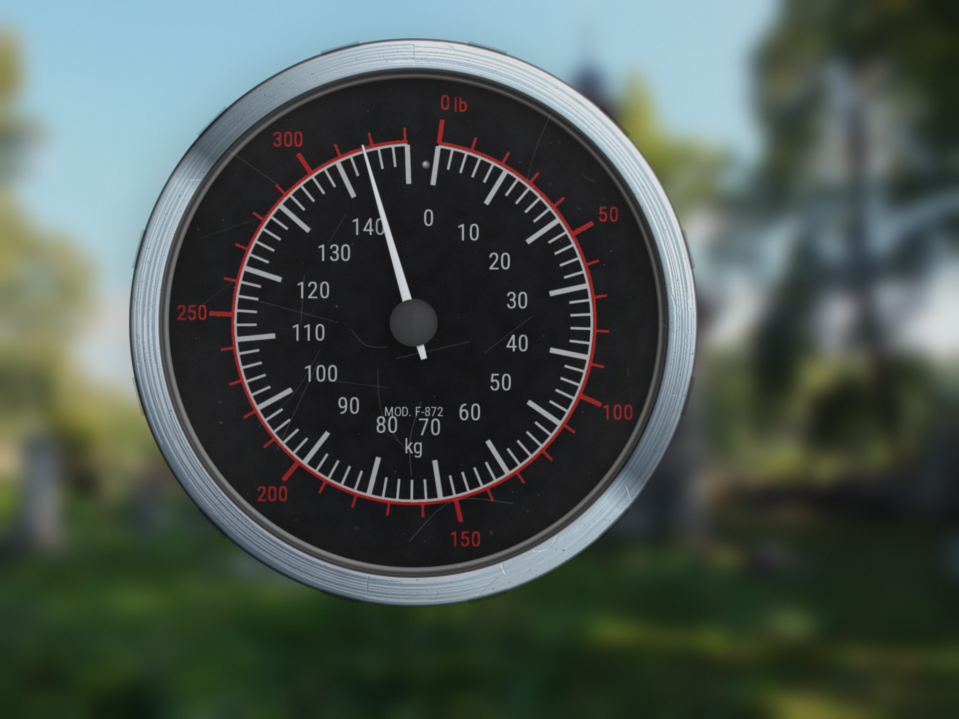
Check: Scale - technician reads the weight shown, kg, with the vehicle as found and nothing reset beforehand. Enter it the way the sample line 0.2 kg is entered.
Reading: 144 kg
